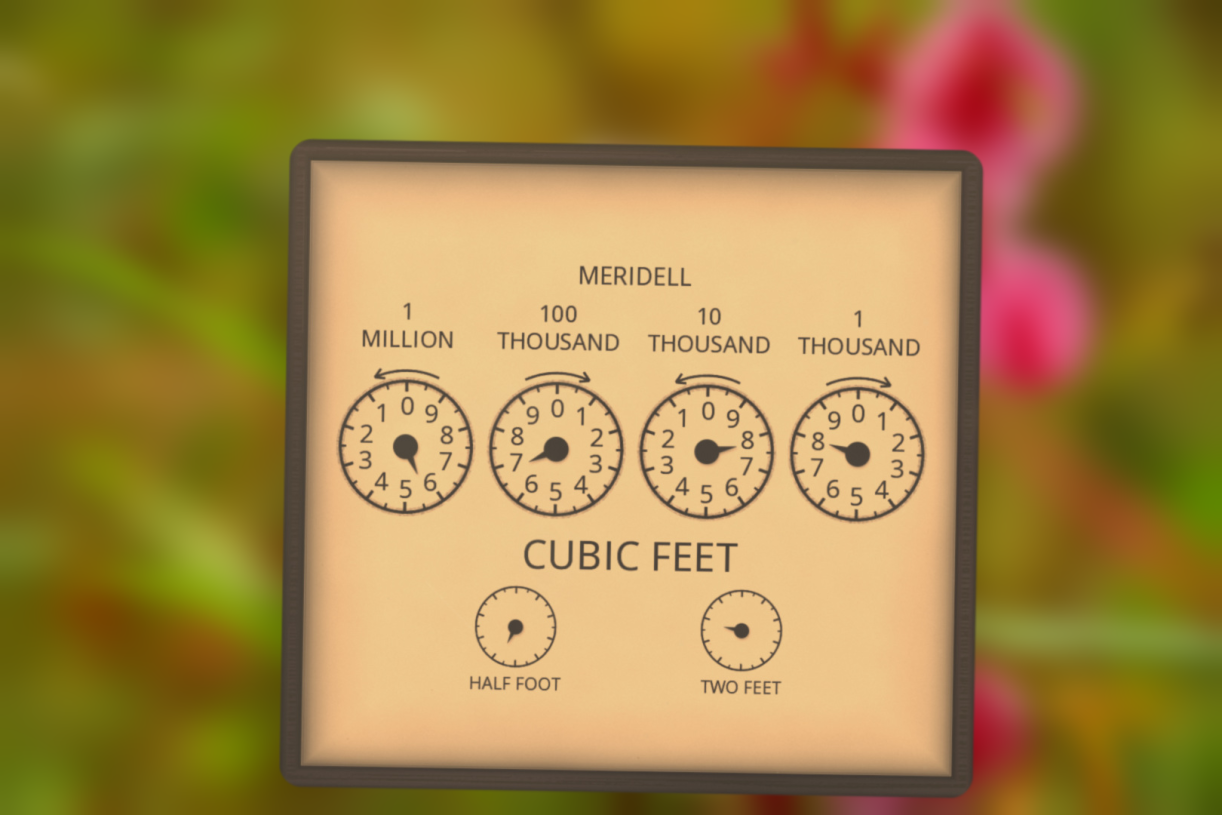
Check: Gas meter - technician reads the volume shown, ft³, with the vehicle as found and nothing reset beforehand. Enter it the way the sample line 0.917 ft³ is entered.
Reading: 567800 ft³
